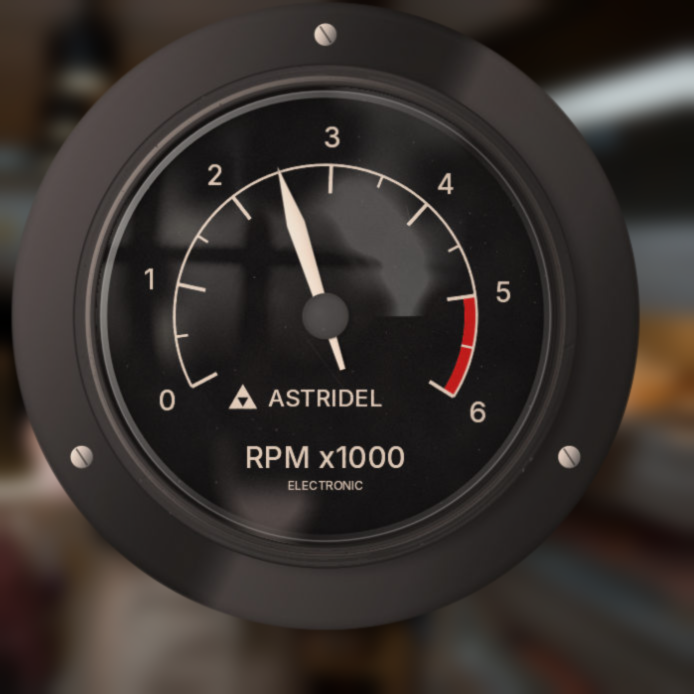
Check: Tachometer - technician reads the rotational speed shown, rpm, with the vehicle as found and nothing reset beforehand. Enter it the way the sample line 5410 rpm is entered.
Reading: 2500 rpm
